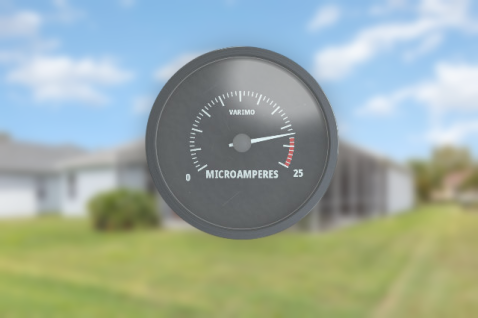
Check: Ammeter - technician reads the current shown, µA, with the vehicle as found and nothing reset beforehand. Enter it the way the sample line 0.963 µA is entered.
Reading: 21 µA
